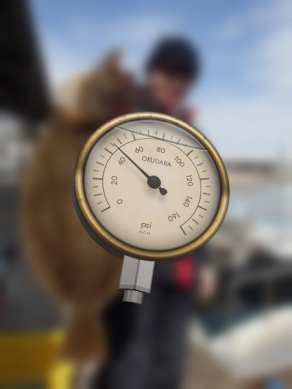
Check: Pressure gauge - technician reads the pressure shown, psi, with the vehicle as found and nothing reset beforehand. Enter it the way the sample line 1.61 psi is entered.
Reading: 45 psi
